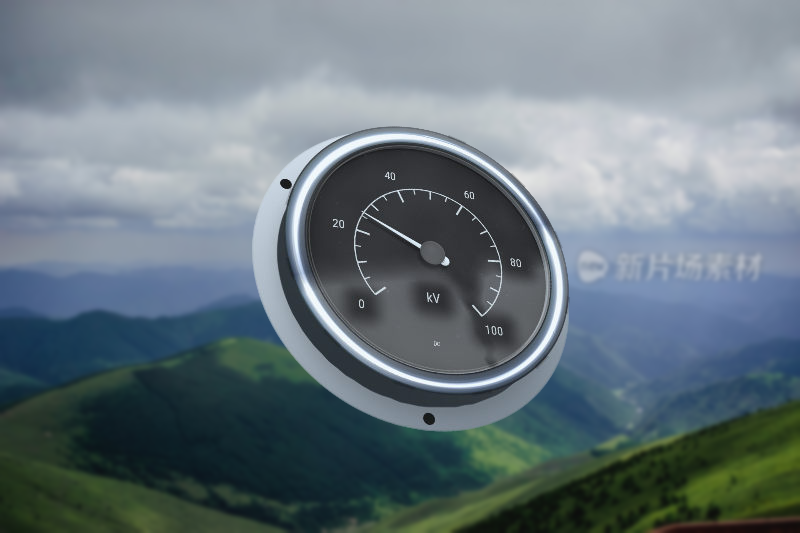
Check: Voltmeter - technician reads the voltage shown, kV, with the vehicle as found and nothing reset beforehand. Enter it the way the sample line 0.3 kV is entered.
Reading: 25 kV
